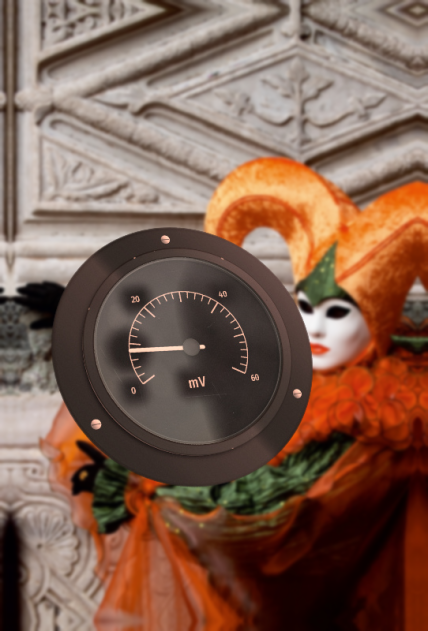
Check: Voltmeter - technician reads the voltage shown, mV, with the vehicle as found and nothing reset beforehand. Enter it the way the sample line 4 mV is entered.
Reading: 8 mV
